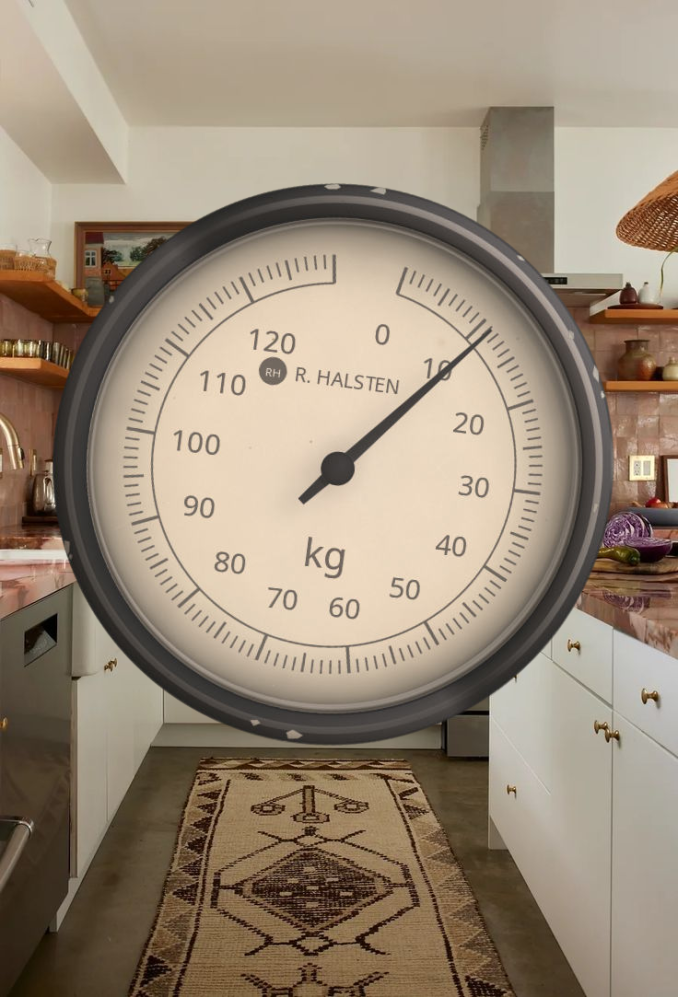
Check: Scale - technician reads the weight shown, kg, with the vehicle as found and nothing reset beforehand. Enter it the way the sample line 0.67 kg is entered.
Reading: 11 kg
